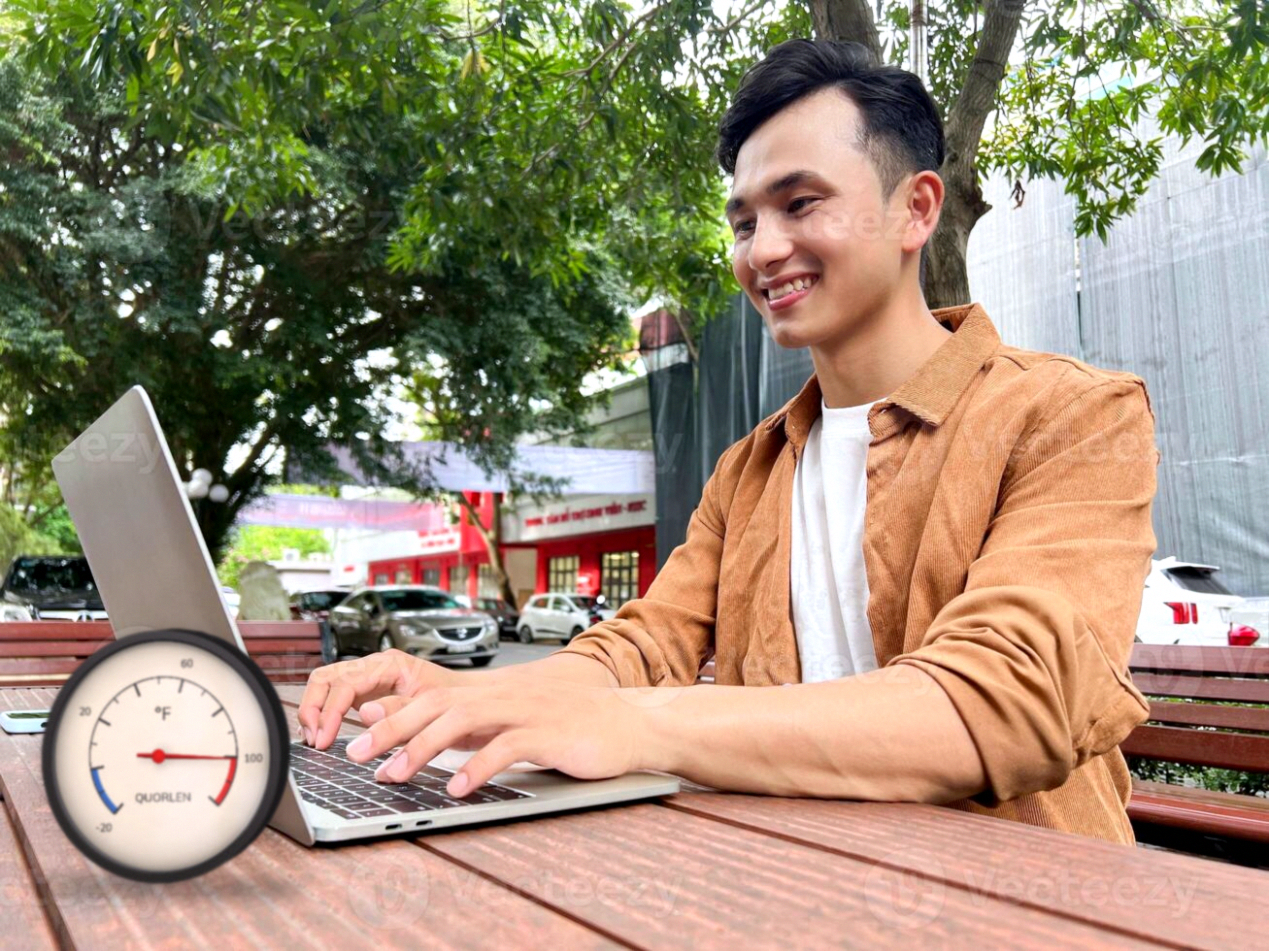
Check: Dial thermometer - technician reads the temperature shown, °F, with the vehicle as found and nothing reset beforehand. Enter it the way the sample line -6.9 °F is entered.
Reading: 100 °F
